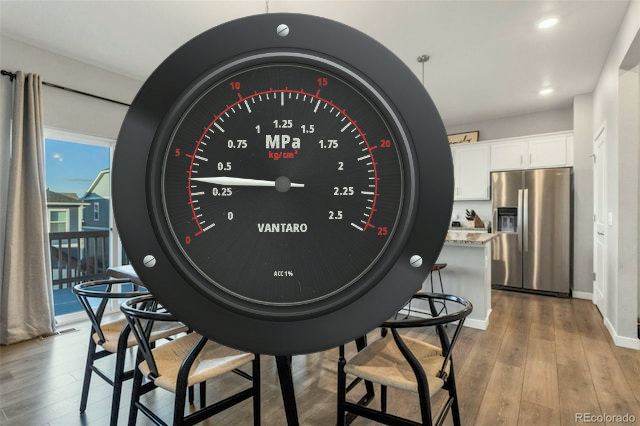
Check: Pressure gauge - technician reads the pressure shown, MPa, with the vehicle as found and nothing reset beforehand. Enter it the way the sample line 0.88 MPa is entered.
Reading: 0.35 MPa
